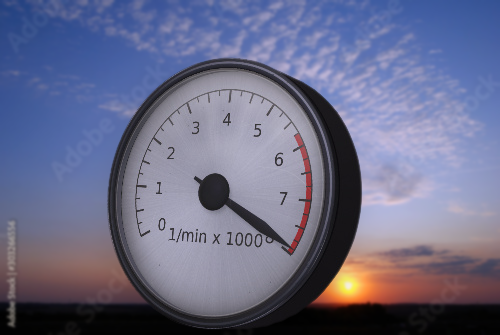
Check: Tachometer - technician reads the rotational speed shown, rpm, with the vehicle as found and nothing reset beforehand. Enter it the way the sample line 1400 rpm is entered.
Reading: 7875 rpm
